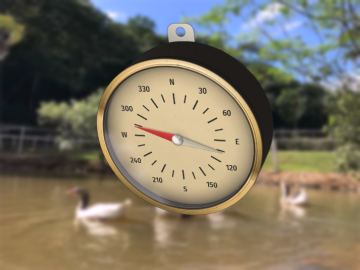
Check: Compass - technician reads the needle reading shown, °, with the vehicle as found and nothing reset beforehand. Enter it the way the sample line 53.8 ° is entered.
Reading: 285 °
